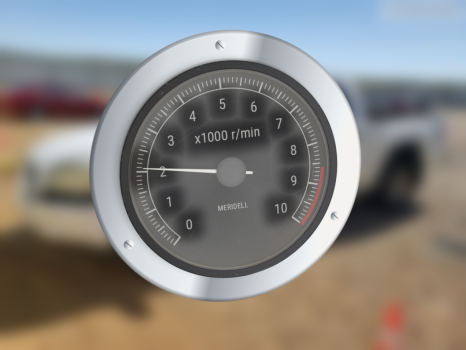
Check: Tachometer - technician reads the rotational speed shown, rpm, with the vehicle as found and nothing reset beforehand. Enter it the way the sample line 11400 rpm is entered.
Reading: 2100 rpm
